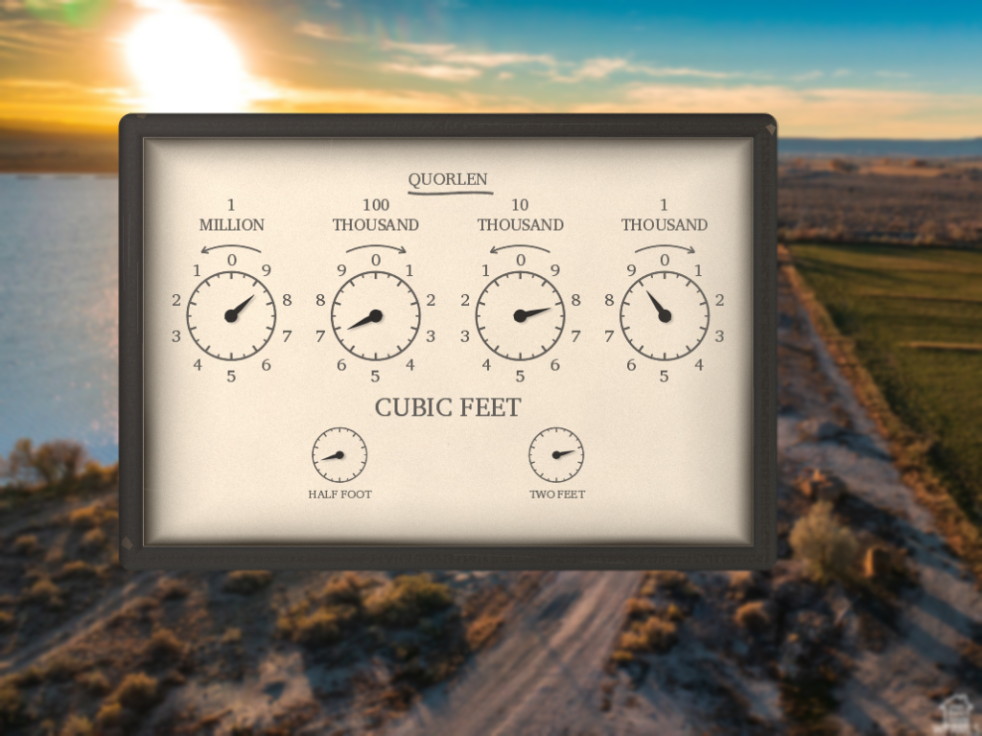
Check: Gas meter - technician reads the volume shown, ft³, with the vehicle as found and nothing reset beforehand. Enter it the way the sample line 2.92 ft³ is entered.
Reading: 867900 ft³
